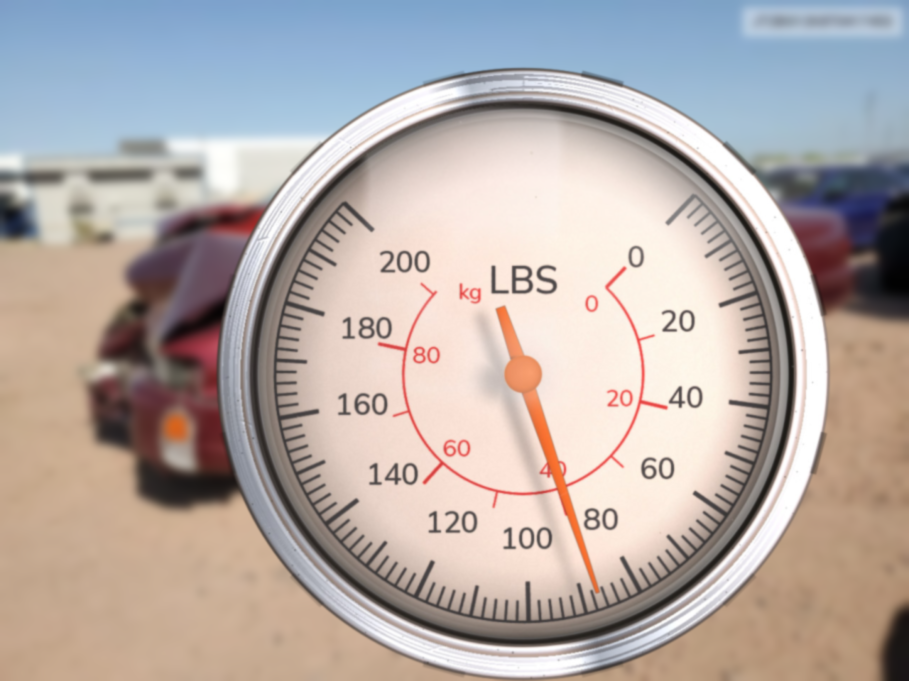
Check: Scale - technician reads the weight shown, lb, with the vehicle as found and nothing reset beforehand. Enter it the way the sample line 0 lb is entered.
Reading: 87 lb
